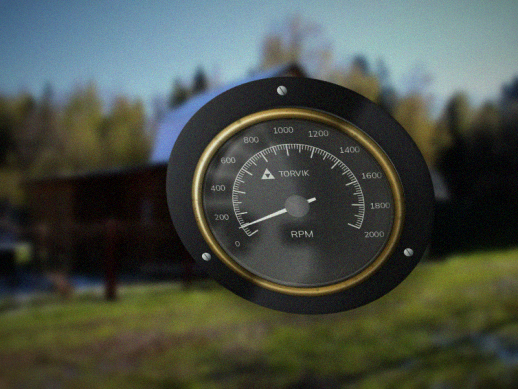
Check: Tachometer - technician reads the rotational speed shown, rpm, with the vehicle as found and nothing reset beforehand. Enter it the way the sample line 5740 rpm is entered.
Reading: 100 rpm
